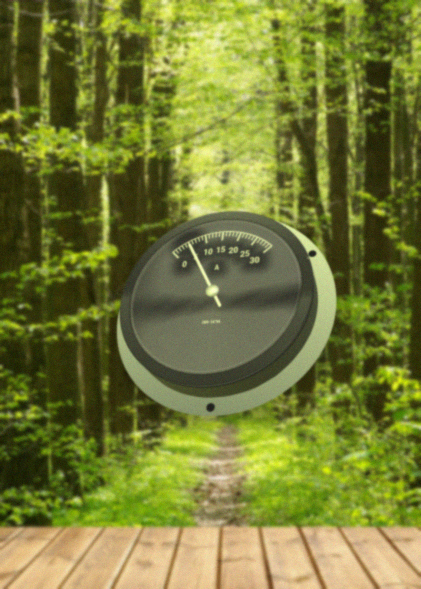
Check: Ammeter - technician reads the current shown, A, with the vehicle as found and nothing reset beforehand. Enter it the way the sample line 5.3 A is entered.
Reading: 5 A
